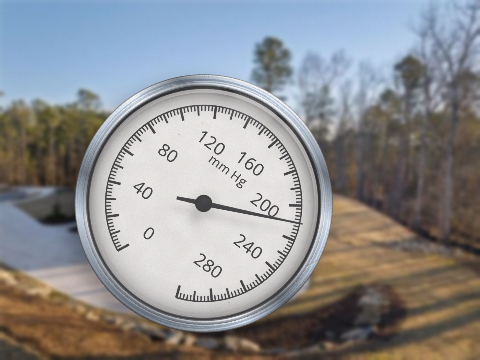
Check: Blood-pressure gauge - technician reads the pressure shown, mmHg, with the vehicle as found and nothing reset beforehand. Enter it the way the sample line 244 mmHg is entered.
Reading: 210 mmHg
